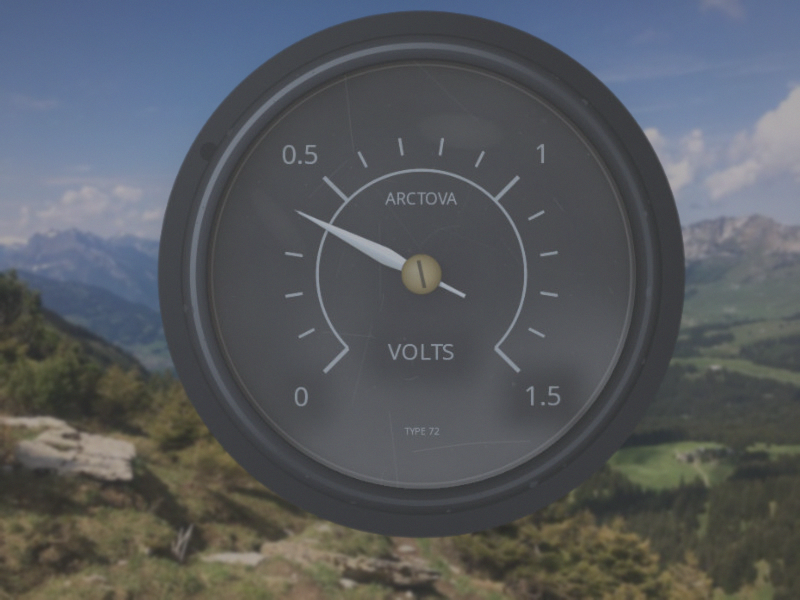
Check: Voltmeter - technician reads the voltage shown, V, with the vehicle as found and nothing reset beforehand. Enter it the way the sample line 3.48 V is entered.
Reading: 0.4 V
